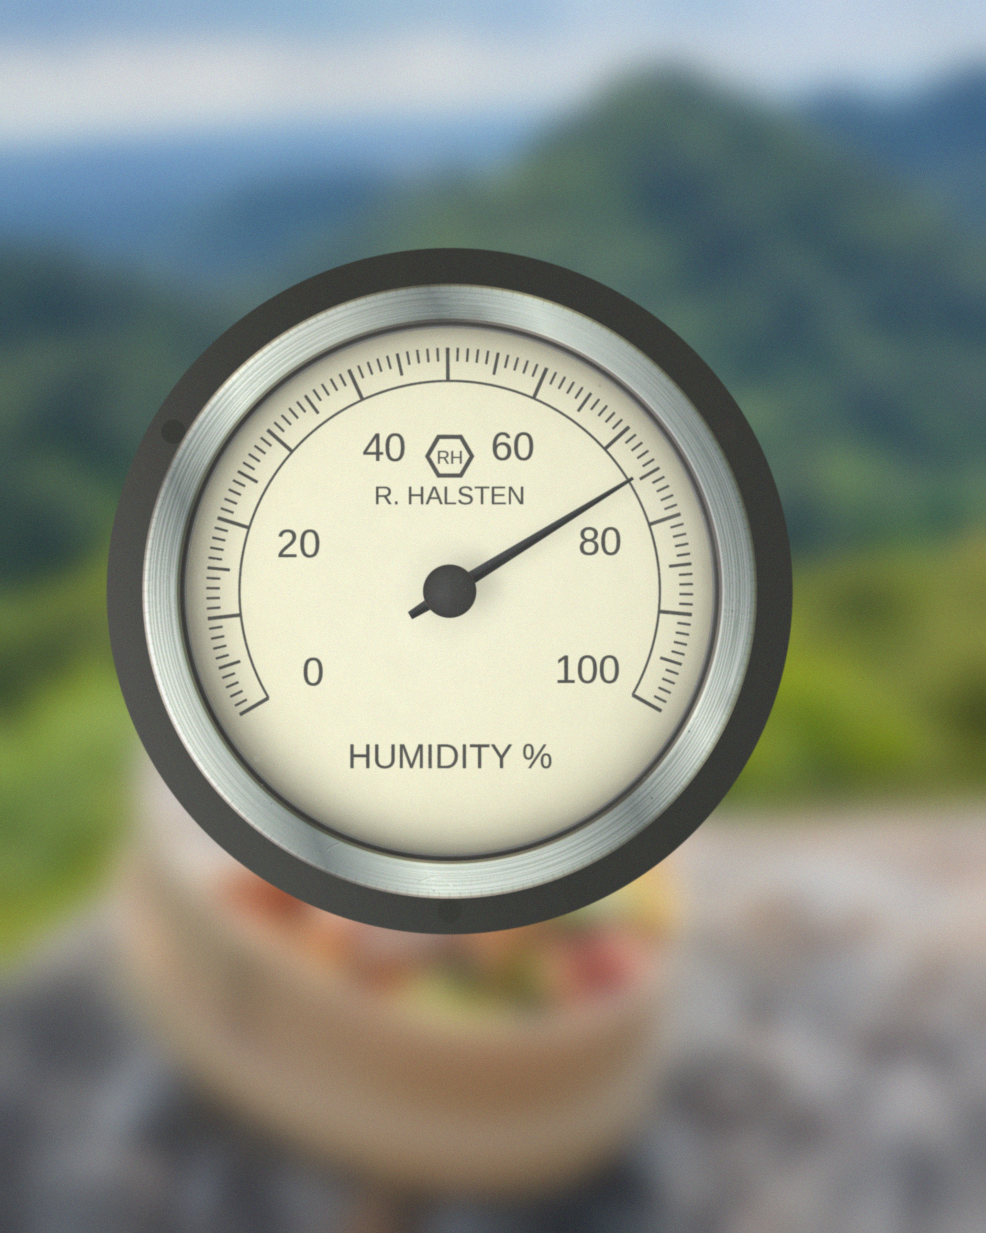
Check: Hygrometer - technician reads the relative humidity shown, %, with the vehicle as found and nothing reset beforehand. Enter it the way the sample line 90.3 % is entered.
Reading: 74.5 %
